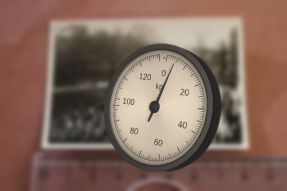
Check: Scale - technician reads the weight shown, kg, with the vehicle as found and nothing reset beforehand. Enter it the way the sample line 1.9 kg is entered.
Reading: 5 kg
